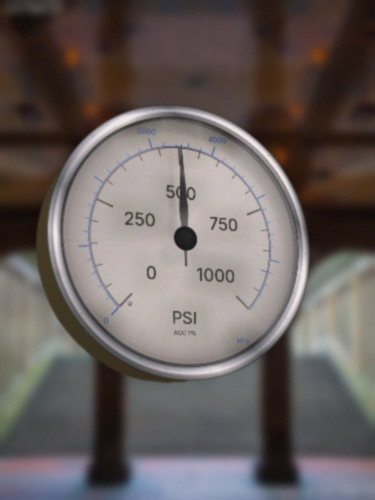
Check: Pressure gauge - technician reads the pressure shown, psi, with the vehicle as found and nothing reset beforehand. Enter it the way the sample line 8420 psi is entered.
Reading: 500 psi
